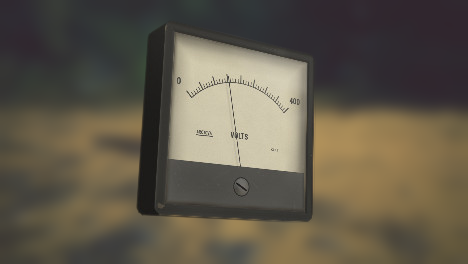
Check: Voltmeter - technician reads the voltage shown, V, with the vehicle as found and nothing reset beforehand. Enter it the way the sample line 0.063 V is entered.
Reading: 150 V
